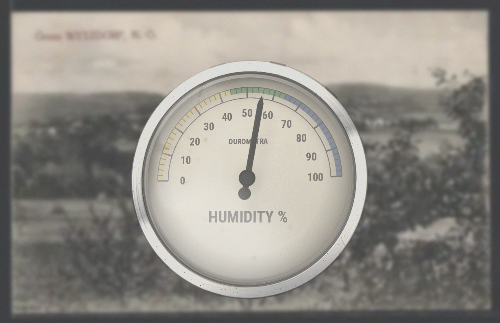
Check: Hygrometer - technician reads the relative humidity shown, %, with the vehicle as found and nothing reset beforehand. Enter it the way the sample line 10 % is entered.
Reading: 56 %
